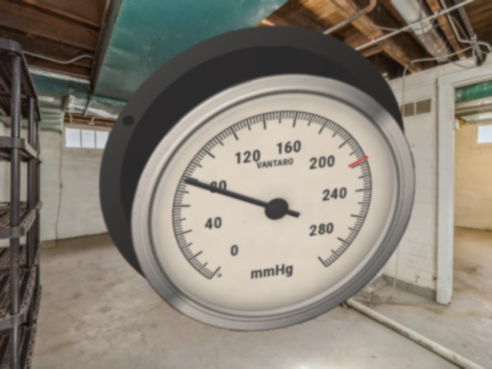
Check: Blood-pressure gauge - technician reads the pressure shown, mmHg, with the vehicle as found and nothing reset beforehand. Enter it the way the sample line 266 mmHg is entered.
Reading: 80 mmHg
